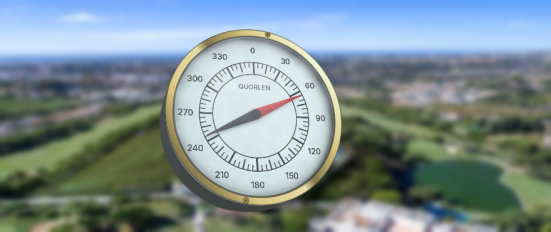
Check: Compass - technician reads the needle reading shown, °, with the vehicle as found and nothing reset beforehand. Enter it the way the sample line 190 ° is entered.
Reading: 65 °
